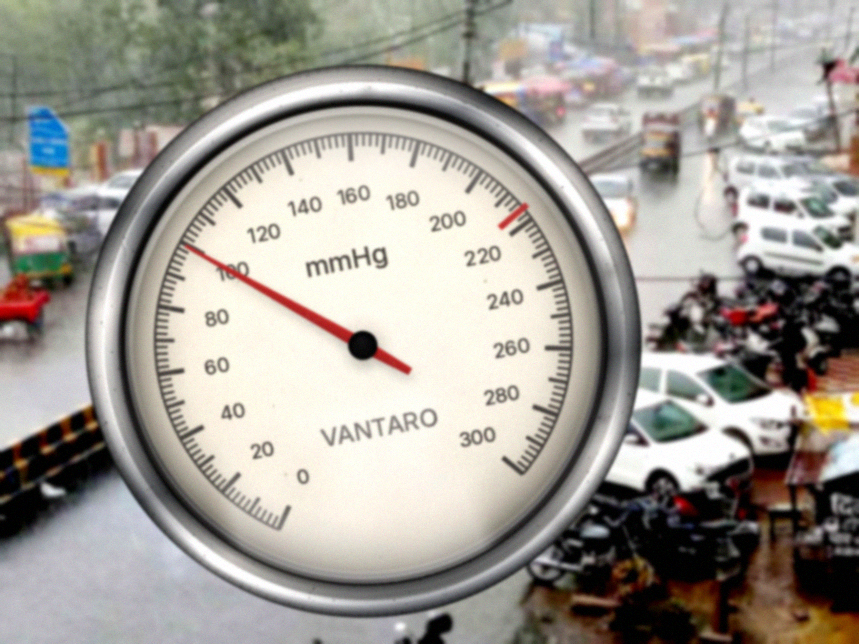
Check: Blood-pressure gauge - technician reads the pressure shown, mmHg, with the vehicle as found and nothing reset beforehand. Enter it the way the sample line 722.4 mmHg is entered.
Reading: 100 mmHg
